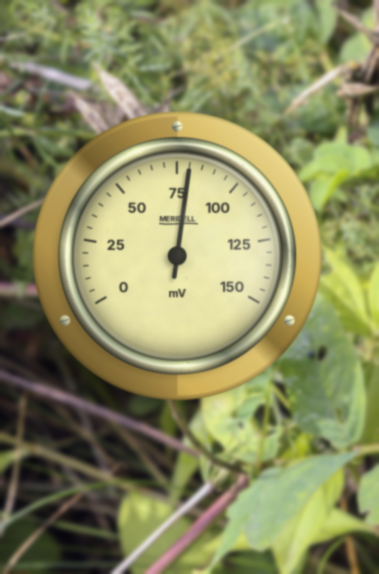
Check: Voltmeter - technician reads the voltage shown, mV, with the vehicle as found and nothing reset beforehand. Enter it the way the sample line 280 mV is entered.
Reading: 80 mV
